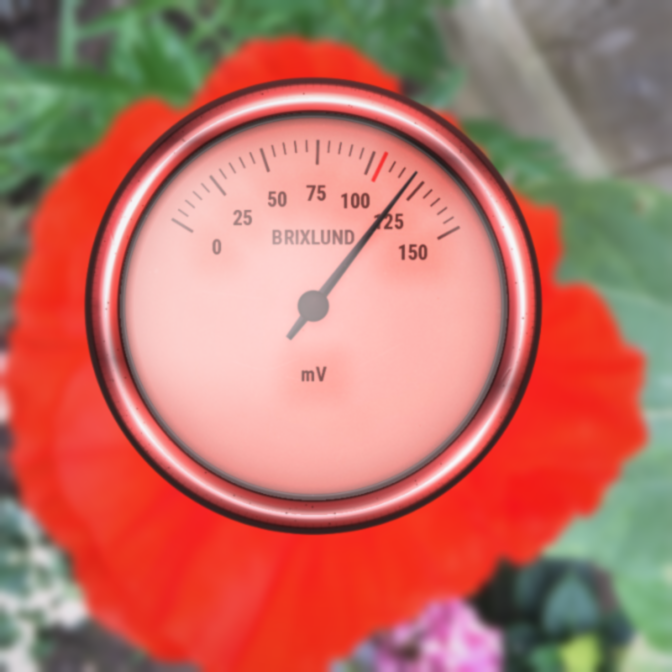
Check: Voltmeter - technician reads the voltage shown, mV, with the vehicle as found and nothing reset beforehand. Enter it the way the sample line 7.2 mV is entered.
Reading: 120 mV
